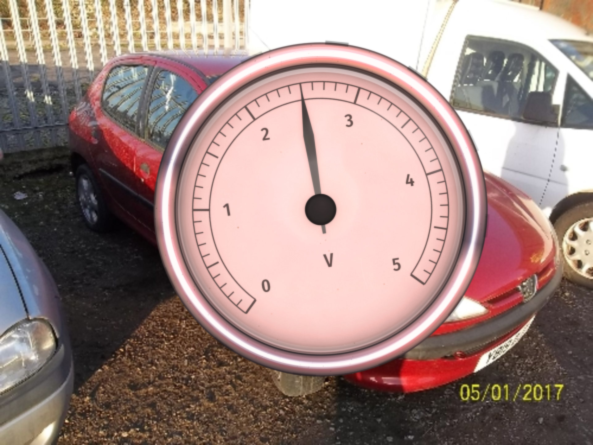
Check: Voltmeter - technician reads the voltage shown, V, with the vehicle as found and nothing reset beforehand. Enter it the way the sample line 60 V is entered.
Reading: 2.5 V
